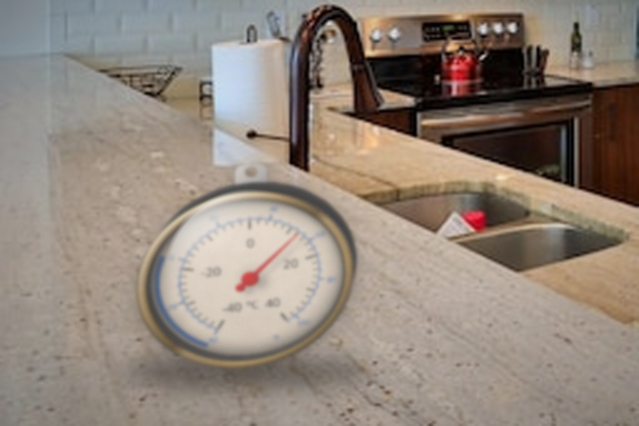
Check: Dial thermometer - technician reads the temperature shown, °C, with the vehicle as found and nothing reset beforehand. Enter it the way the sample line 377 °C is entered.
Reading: 12 °C
